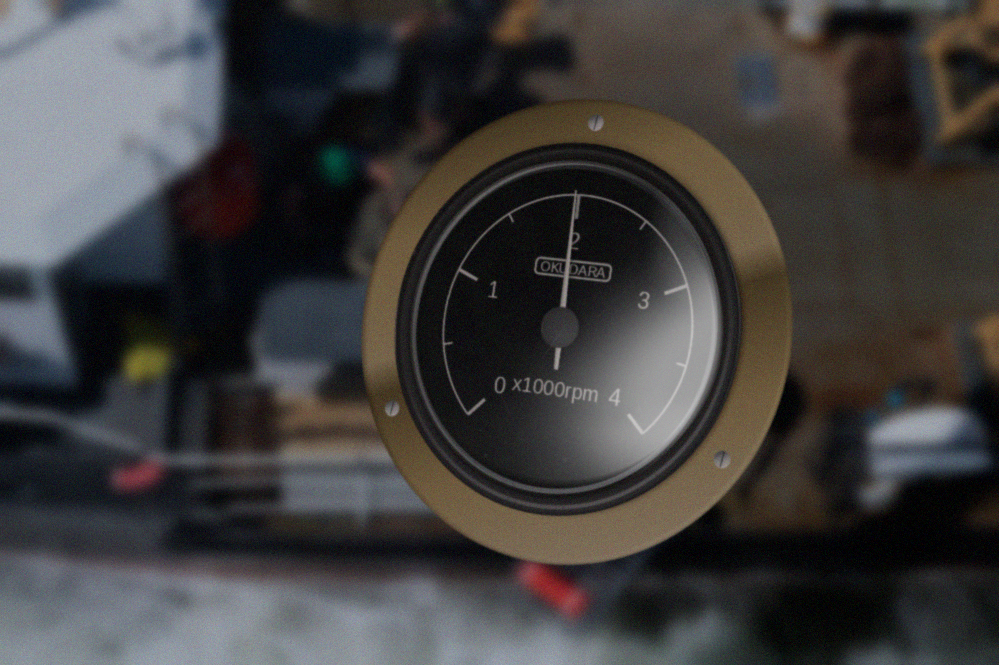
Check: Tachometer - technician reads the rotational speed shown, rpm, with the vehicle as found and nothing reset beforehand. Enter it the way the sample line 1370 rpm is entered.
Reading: 2000 rpm
